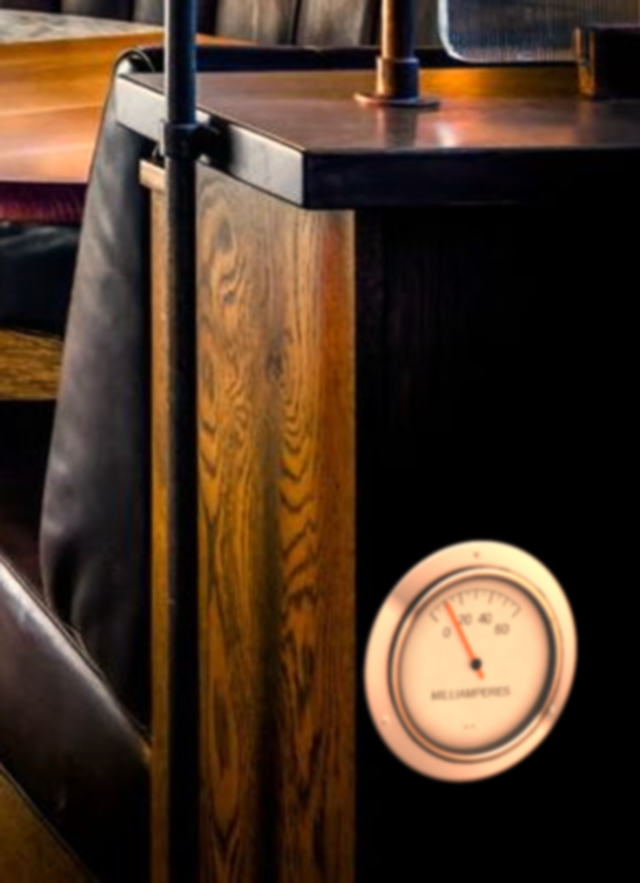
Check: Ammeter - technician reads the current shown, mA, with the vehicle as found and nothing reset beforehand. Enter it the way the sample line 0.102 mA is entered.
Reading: 10 mA
